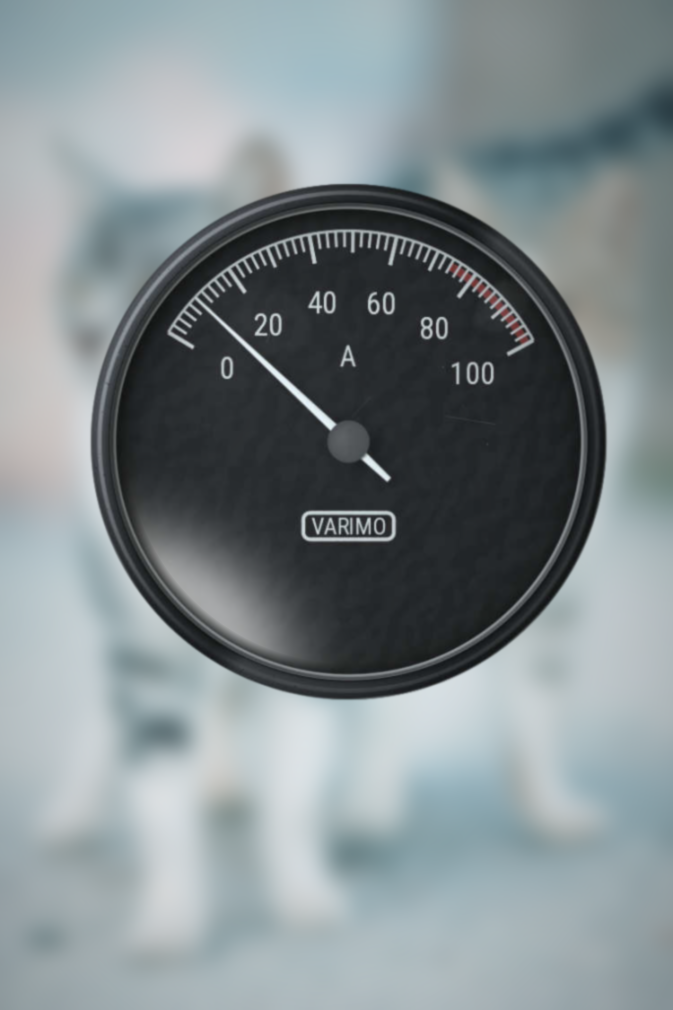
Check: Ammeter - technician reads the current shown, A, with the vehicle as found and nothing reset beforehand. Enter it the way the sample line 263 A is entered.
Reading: 10 A
